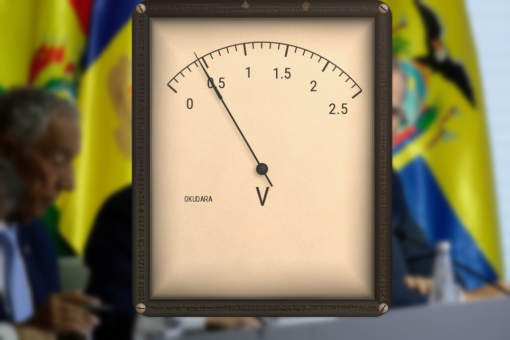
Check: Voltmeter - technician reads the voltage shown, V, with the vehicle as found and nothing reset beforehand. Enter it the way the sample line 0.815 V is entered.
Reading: 0.45 V
